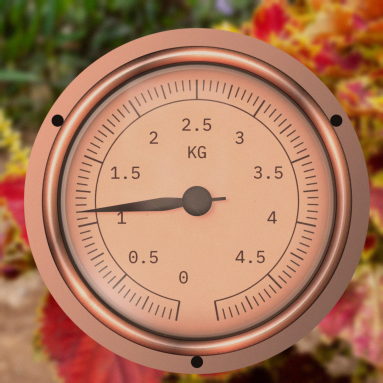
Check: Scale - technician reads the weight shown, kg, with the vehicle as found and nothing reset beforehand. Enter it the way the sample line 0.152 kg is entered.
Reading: 1.1 kg
